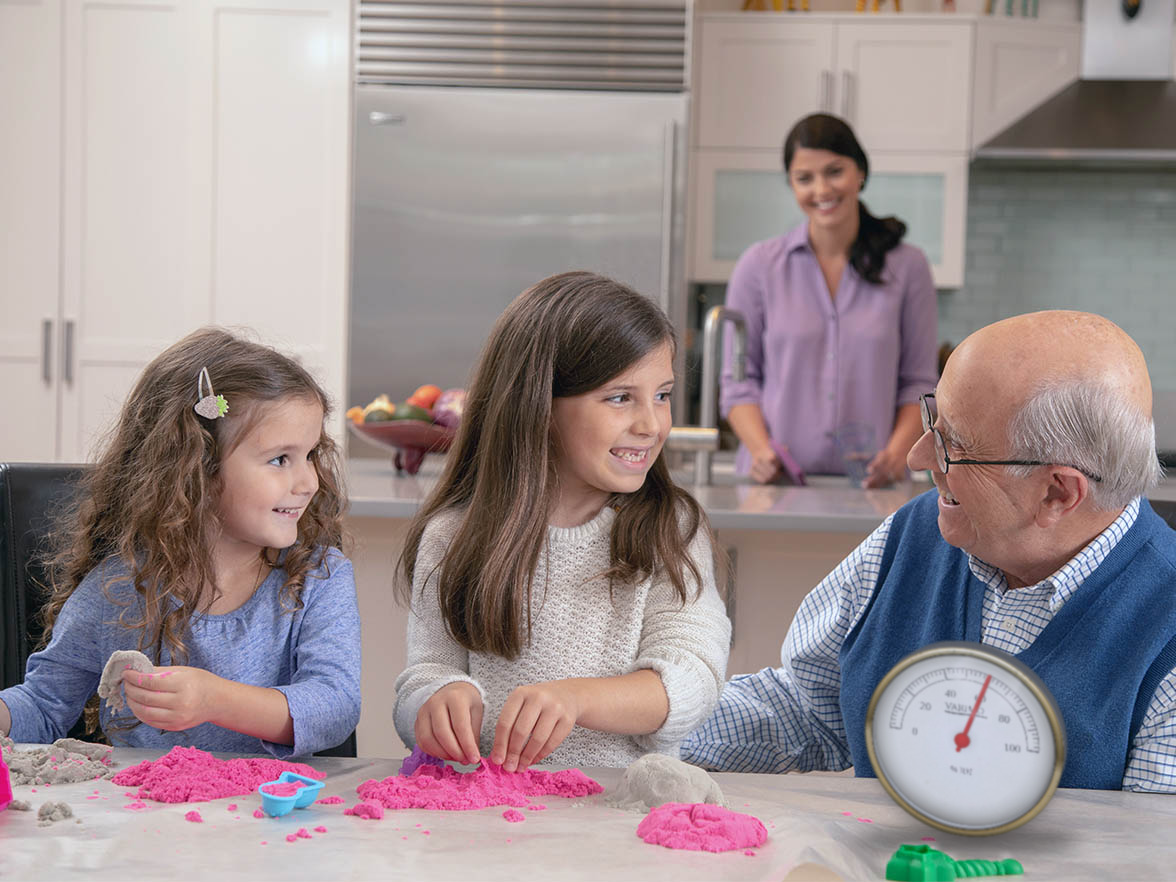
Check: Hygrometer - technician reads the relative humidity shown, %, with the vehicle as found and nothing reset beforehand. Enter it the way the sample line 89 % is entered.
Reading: 60 %
